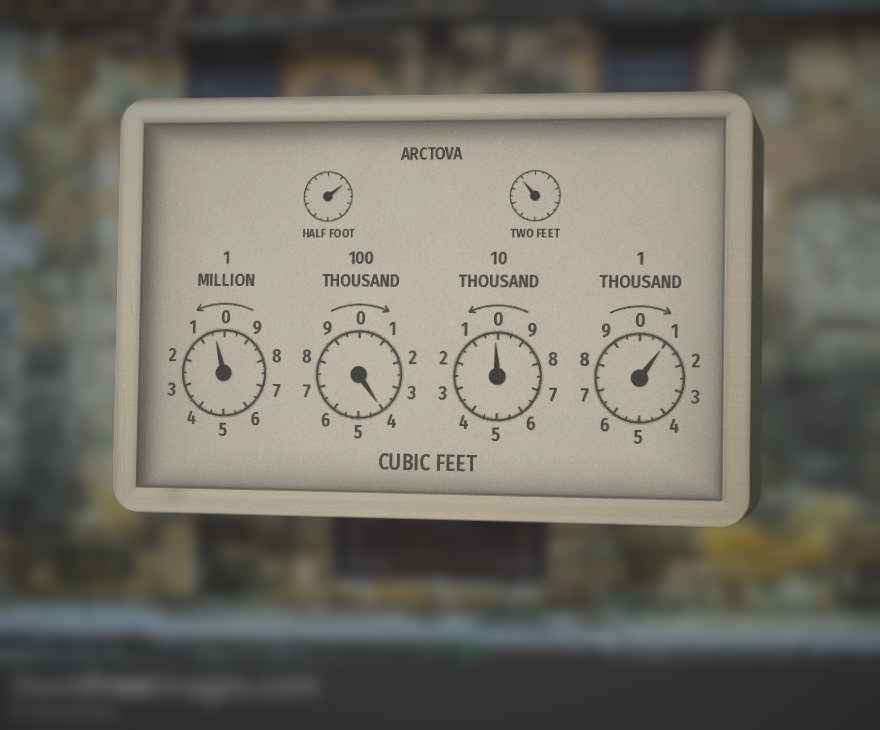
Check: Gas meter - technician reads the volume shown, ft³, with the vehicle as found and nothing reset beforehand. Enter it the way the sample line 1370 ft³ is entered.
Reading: 40100 ft³
